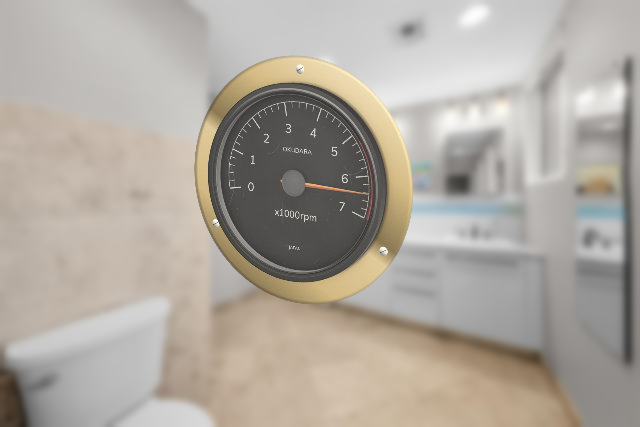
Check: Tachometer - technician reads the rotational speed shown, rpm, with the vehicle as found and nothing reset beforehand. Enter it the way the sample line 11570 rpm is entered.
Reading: 6400 rpm
